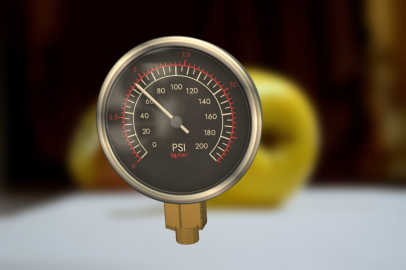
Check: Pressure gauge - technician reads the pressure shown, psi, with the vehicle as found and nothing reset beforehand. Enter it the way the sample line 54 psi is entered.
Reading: 65 psi
